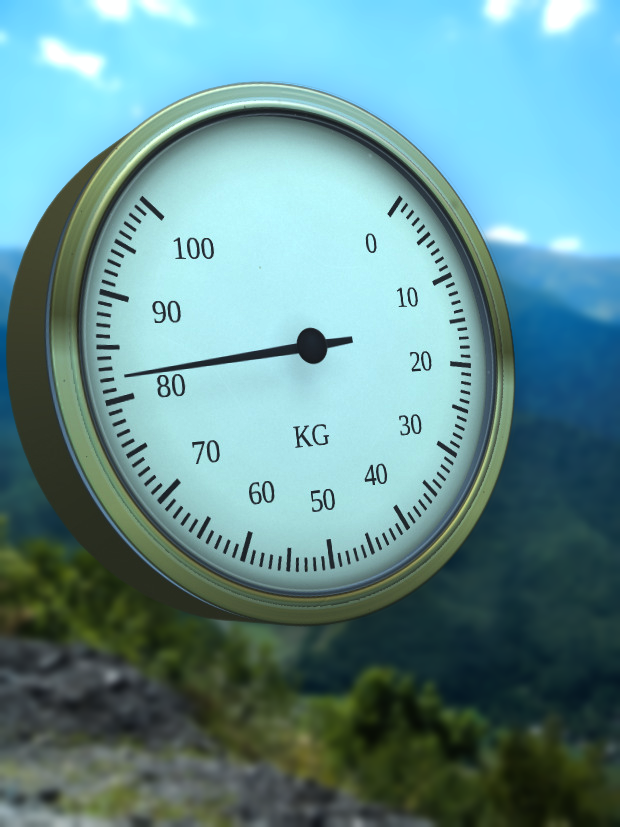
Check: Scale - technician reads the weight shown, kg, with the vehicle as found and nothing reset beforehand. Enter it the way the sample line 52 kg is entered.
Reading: 82 kg
